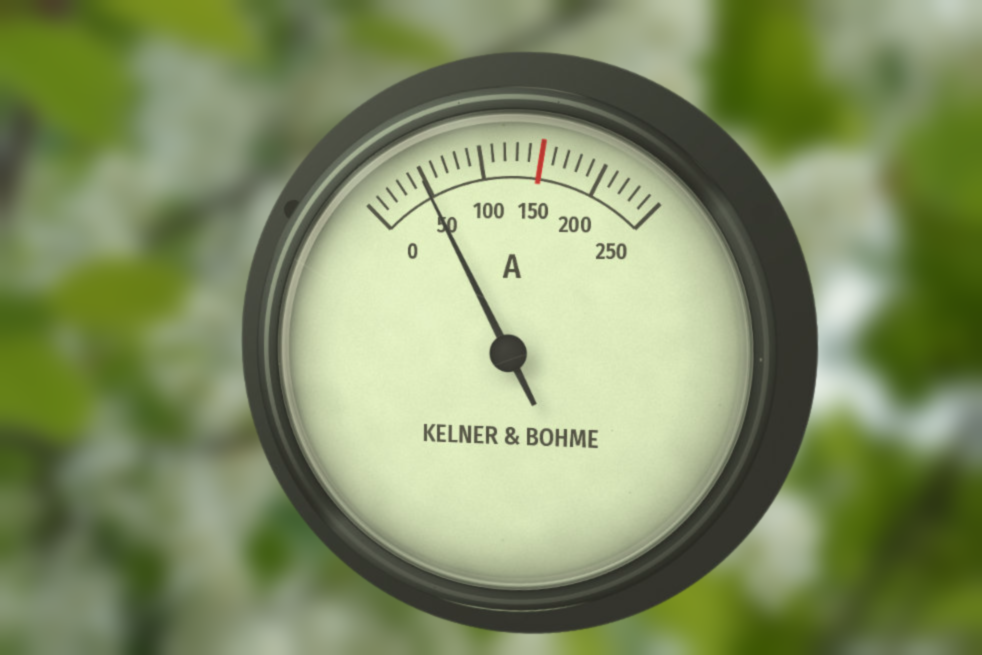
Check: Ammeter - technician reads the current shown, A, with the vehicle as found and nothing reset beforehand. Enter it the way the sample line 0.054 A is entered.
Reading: 50 A
